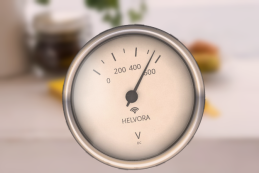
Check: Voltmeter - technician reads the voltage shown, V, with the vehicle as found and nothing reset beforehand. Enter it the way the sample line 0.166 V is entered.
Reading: 550 V
